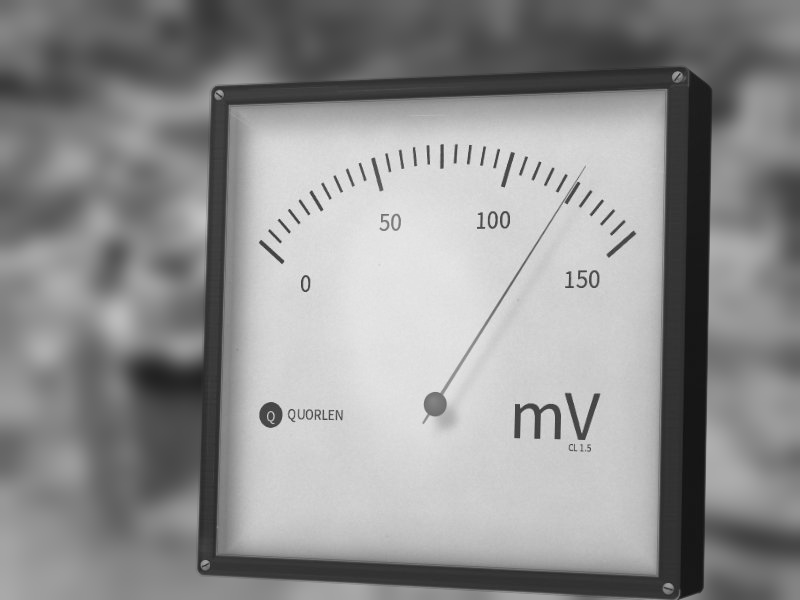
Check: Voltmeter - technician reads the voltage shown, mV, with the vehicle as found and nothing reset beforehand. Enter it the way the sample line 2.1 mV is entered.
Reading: 125 mV
